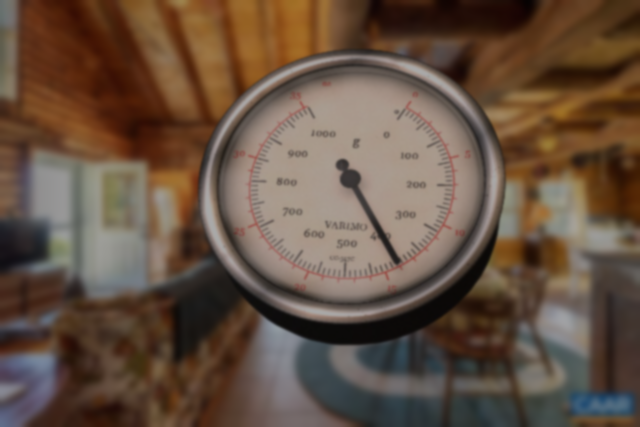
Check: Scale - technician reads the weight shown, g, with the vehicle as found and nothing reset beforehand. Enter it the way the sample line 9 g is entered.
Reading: 400 g
